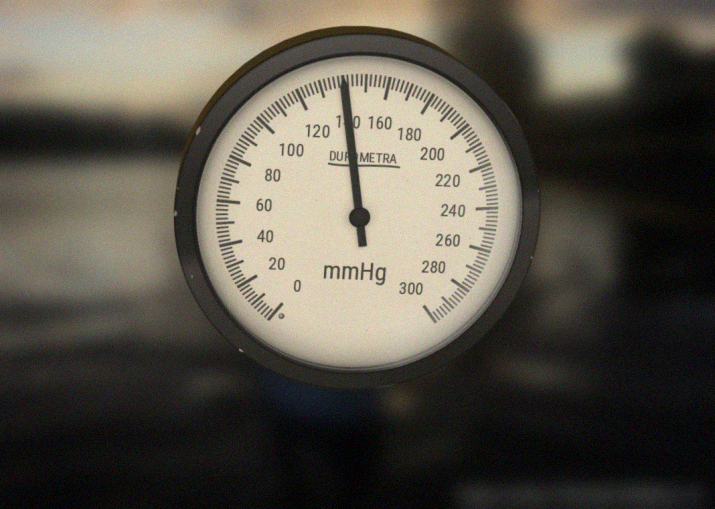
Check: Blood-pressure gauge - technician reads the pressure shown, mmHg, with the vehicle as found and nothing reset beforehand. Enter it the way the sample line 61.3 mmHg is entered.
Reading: 140 mmHg
